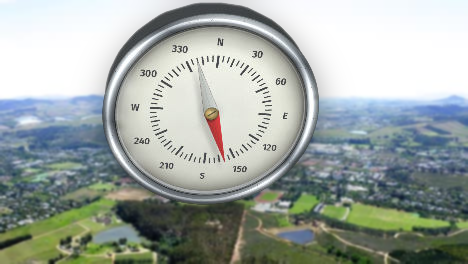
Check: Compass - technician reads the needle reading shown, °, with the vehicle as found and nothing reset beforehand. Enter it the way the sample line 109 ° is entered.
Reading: 160 °
